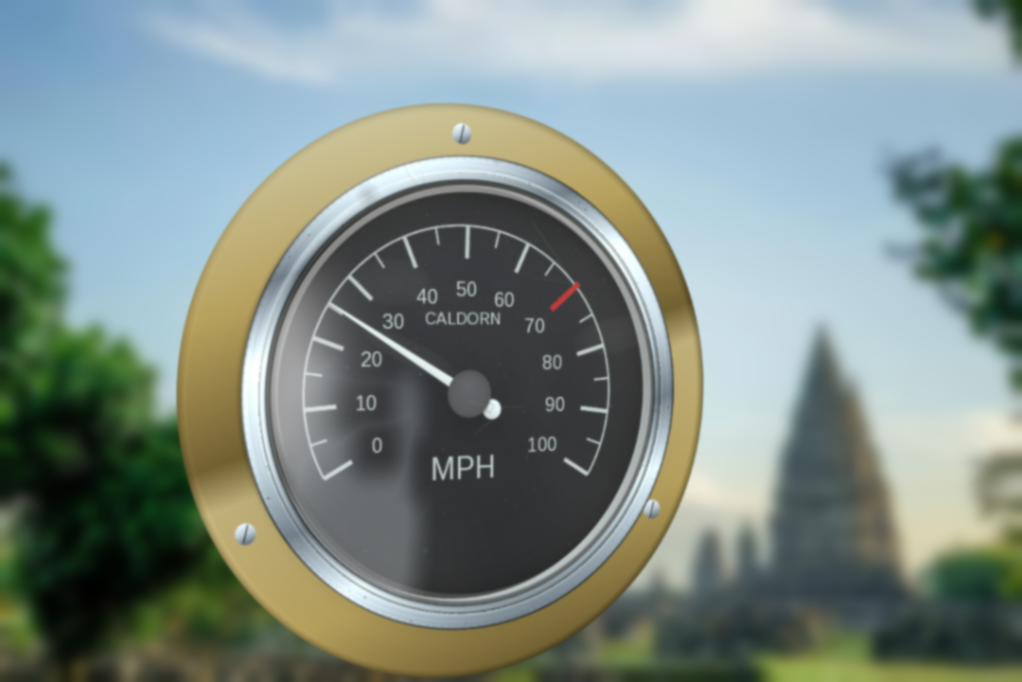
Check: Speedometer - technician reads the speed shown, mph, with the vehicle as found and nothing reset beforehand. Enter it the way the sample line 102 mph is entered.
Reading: 25 mph
